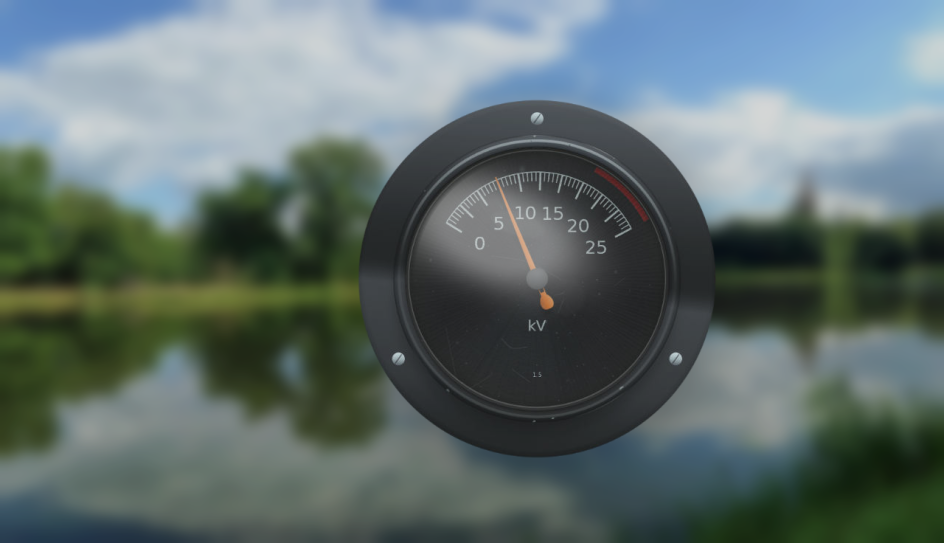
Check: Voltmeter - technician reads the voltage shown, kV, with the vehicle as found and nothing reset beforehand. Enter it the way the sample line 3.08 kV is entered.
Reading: 7.5 kV
